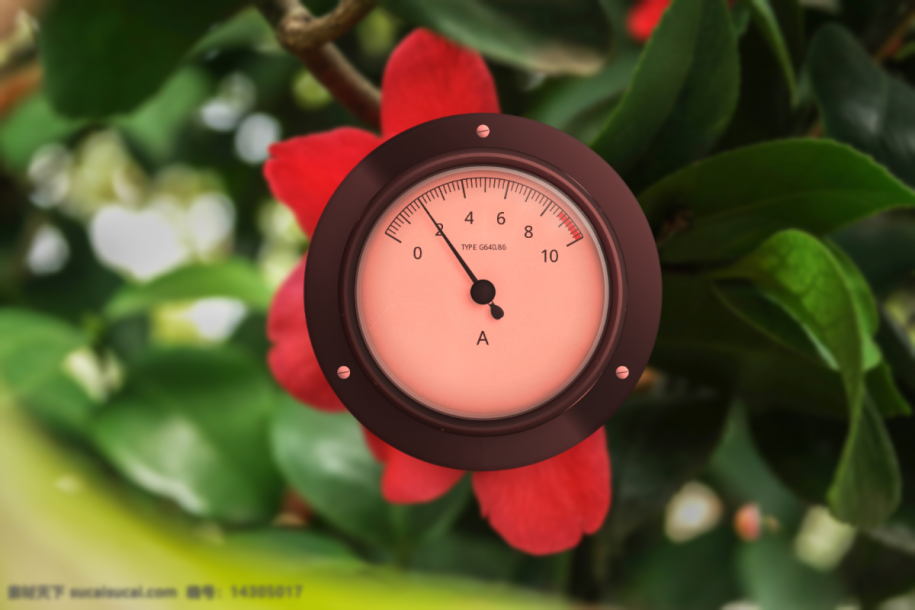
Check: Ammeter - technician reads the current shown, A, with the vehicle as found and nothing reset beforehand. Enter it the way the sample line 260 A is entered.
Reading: 2 A
